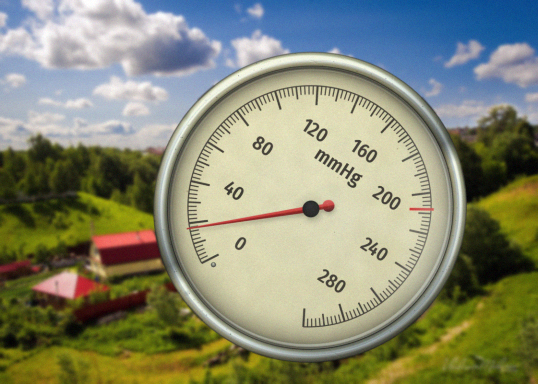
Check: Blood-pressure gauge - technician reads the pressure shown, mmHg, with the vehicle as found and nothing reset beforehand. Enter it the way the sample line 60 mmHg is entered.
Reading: 18 mmHg
